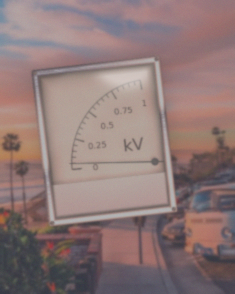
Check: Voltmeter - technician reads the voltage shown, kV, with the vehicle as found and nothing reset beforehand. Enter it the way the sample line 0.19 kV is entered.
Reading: 0.05 kV
